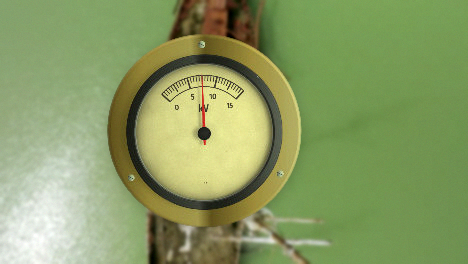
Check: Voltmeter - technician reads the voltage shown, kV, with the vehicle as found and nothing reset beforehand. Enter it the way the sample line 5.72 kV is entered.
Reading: 7.5 kV
